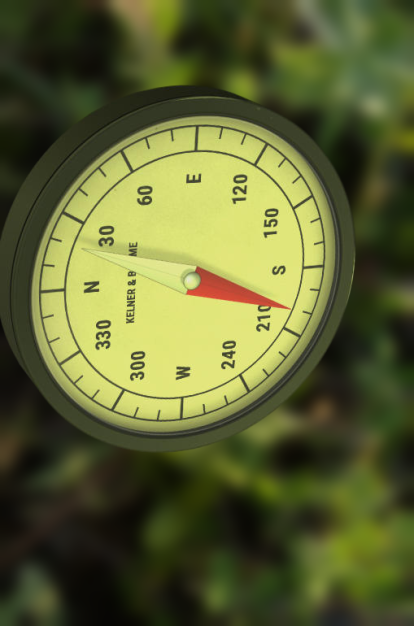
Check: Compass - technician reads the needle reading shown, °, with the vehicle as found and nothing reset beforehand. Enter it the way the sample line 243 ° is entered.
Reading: 200 °
